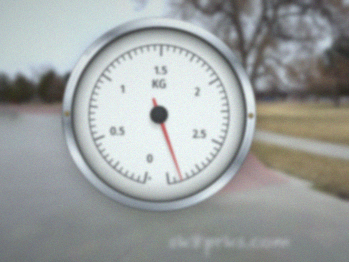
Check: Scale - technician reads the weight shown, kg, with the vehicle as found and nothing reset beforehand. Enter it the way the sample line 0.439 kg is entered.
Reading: 2.9 kg
